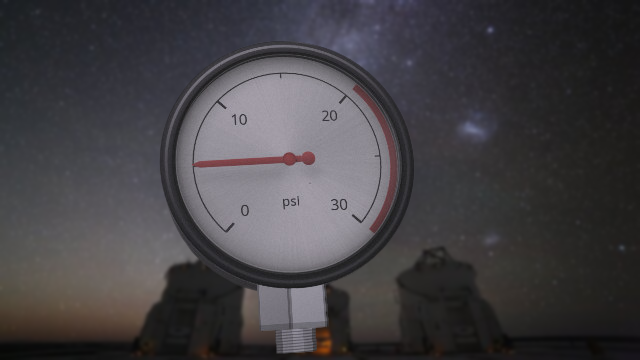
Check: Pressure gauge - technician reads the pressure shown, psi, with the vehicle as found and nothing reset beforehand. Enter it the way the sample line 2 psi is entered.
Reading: 5 psi
